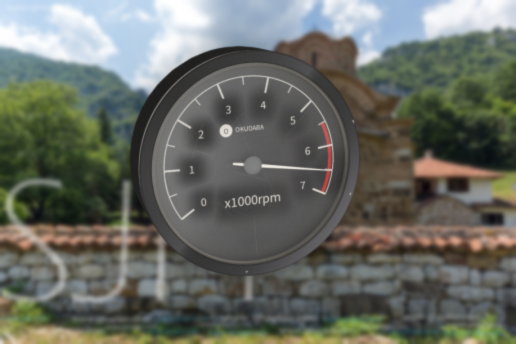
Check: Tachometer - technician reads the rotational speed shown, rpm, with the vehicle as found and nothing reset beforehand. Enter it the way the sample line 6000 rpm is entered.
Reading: 6500 rpm
